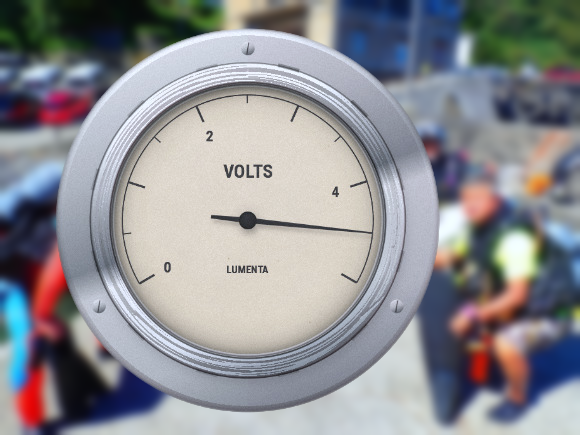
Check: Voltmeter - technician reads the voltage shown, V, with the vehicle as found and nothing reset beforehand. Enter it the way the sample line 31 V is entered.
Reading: 4.5 V
